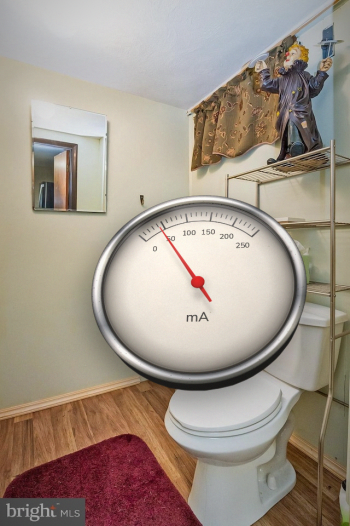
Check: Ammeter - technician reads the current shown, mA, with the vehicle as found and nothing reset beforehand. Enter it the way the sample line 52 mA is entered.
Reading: 40 mA
